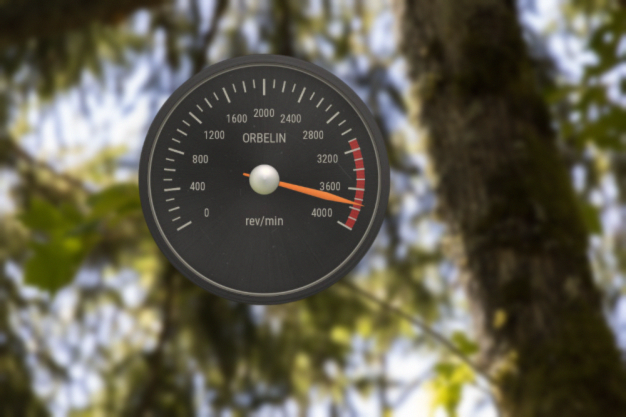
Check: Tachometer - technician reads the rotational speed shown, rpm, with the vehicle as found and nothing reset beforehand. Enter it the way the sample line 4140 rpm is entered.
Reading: 3750 rpm
